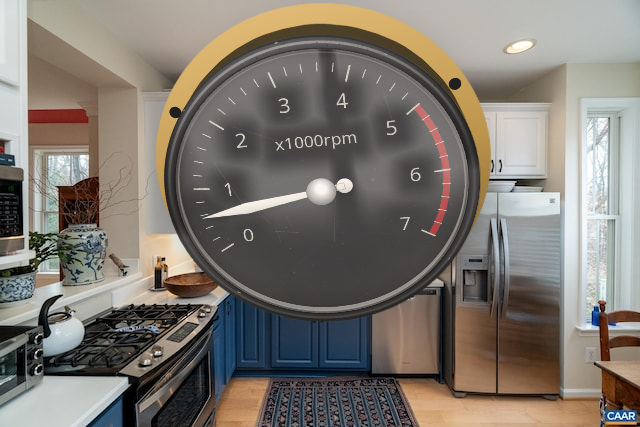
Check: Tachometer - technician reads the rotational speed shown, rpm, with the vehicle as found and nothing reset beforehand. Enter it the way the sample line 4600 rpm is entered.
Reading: 600 rpm
